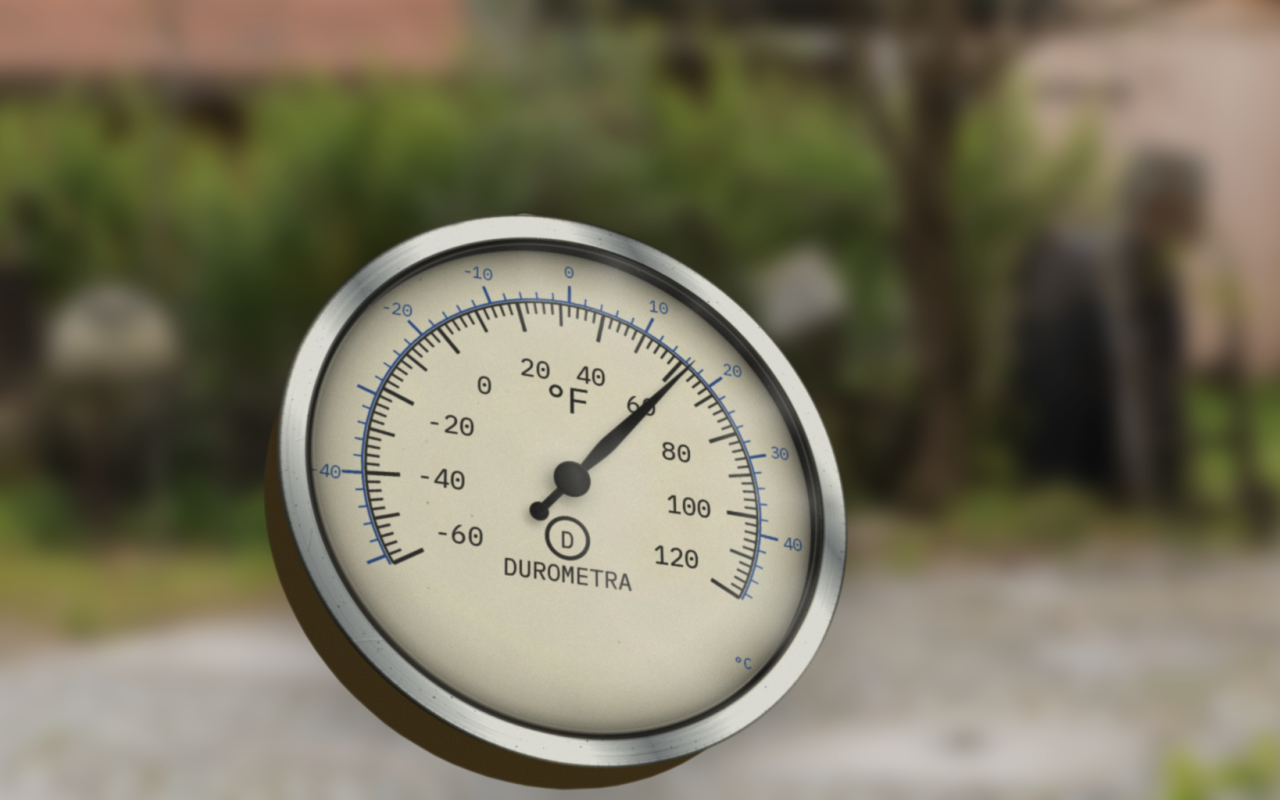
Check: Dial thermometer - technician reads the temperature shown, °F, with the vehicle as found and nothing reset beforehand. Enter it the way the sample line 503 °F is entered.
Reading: 62 °F
